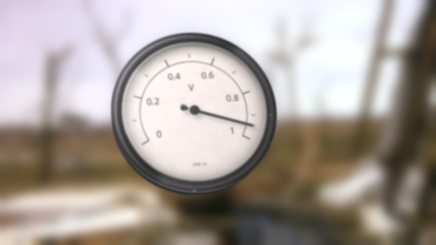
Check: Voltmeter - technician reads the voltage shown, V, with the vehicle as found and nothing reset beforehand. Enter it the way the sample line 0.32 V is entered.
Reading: 0.95 V
